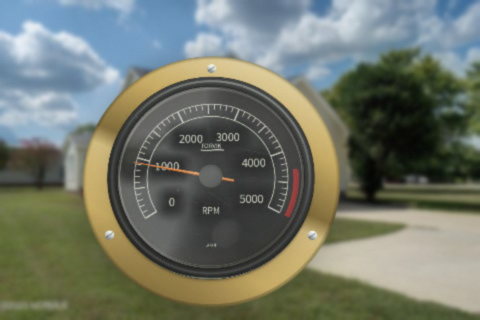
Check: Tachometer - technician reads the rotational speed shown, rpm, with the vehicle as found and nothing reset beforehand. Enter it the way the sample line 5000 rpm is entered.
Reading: 900 rpm
